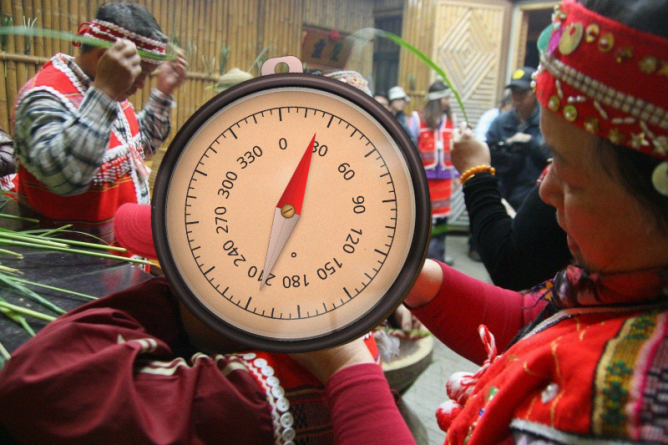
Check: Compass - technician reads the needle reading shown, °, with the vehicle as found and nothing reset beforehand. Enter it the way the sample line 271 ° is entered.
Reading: 25 °
